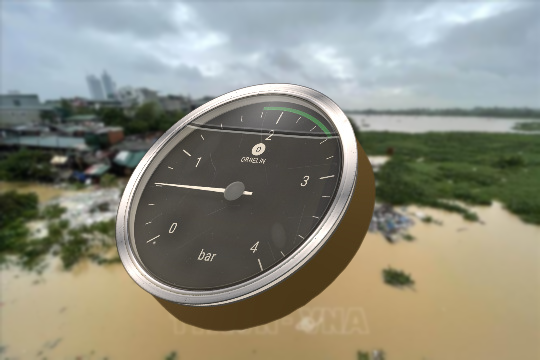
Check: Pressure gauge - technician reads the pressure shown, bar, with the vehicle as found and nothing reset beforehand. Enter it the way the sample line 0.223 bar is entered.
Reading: 0.6 bar
